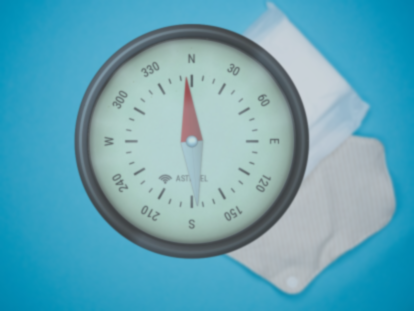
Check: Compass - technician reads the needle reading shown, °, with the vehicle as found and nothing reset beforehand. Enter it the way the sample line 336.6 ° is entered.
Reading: 355 °
